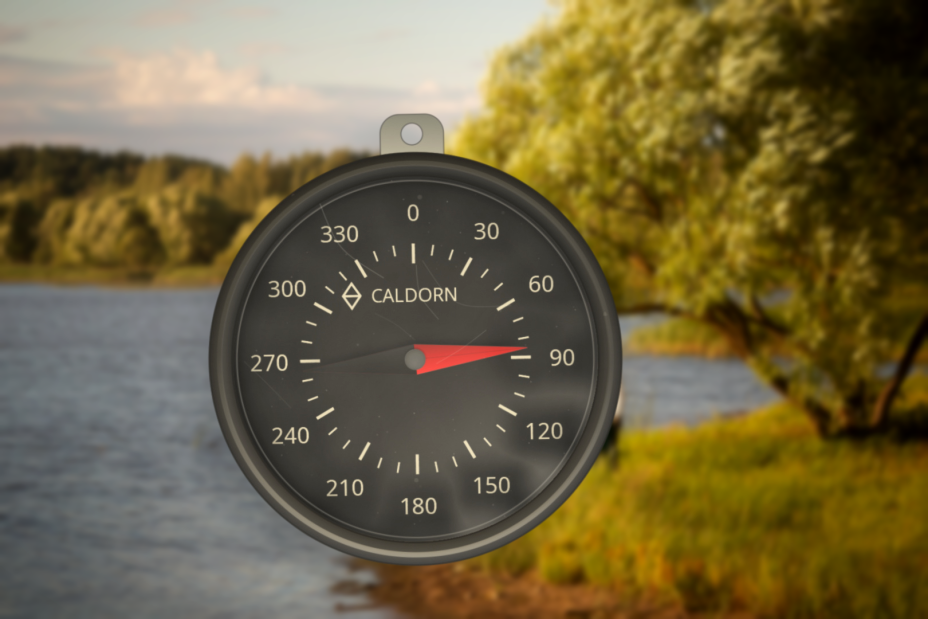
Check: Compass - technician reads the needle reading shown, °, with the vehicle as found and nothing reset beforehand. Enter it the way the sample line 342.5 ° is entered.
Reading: 85 °
